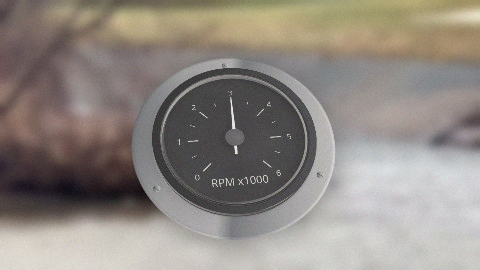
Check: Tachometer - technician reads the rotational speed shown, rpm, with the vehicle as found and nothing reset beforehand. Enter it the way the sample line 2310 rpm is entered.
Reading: 3000 rpm
